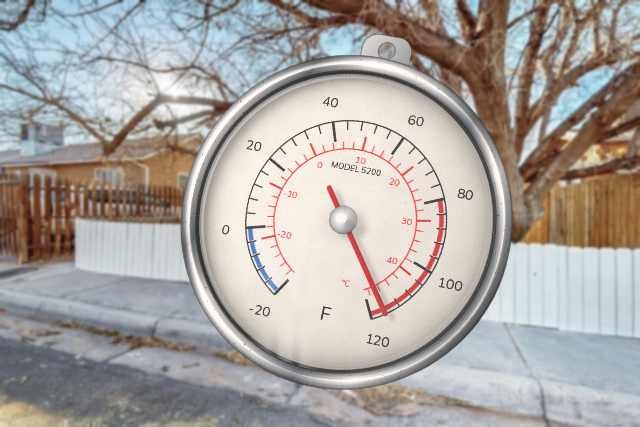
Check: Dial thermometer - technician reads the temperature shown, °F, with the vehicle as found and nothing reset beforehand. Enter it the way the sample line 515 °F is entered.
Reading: 116 °F
